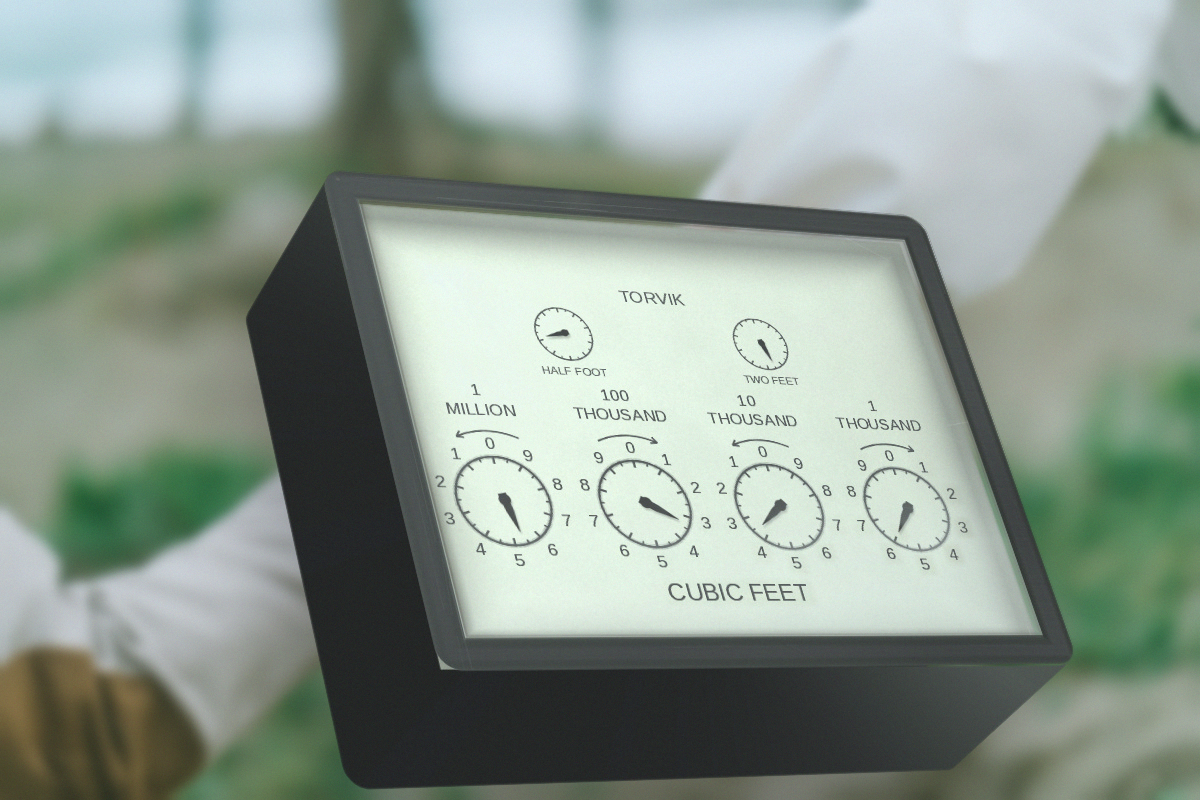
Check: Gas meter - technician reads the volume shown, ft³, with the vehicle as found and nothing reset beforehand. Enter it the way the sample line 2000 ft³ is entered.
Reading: 533600 ft³
